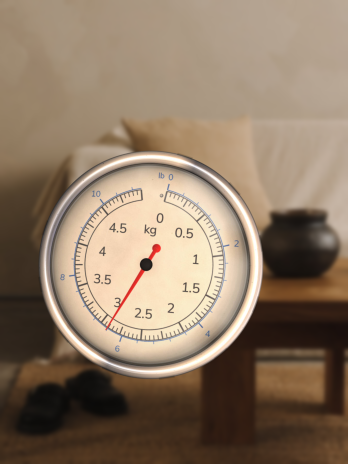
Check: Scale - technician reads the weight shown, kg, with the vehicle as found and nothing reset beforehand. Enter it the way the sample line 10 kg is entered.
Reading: 2.9 kg
